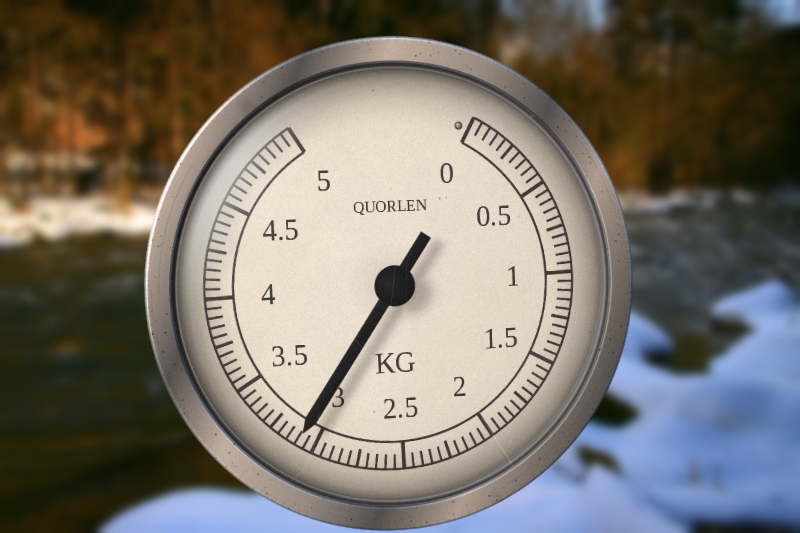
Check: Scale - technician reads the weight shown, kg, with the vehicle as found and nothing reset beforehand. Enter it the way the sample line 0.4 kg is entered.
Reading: 3.1 kg
